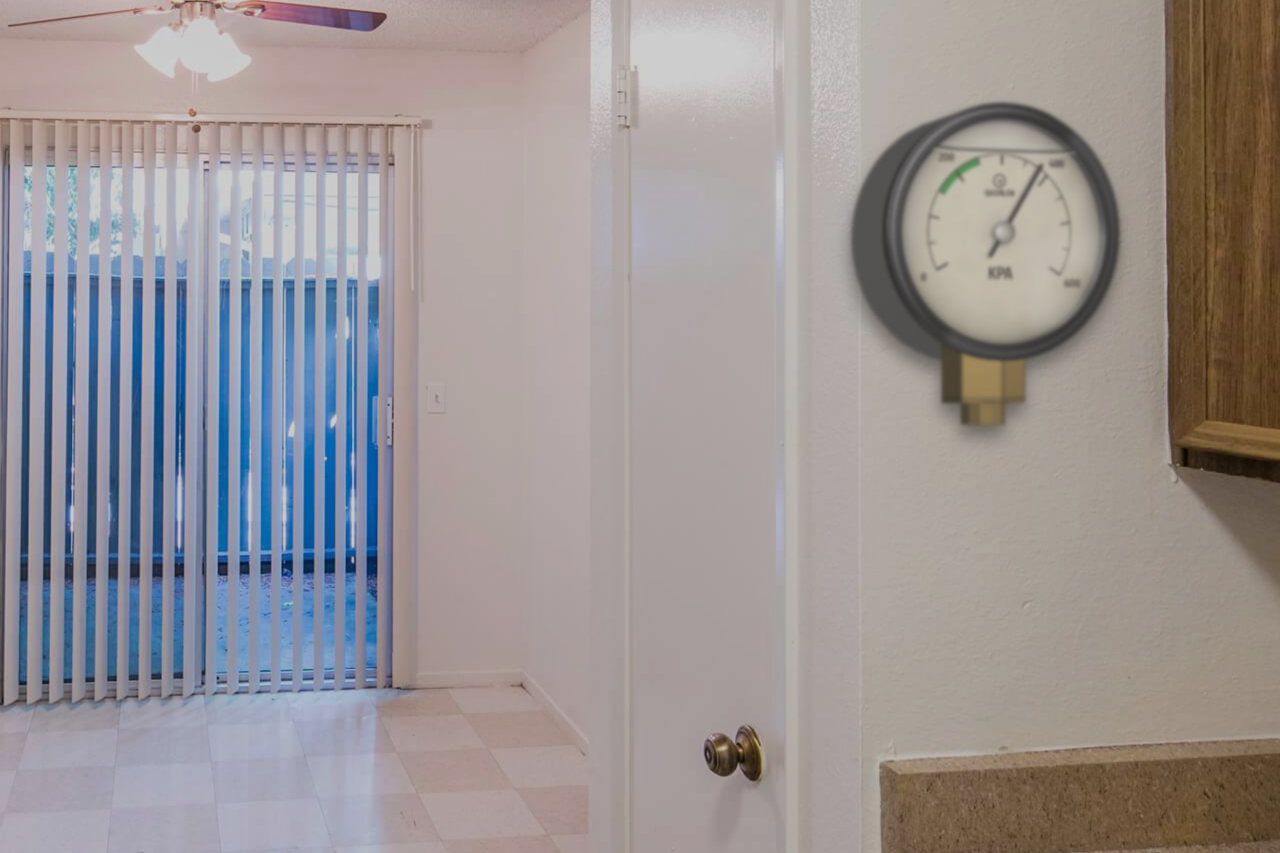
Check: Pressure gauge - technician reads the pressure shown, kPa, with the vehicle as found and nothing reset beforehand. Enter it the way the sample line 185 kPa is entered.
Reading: 375 kPa
